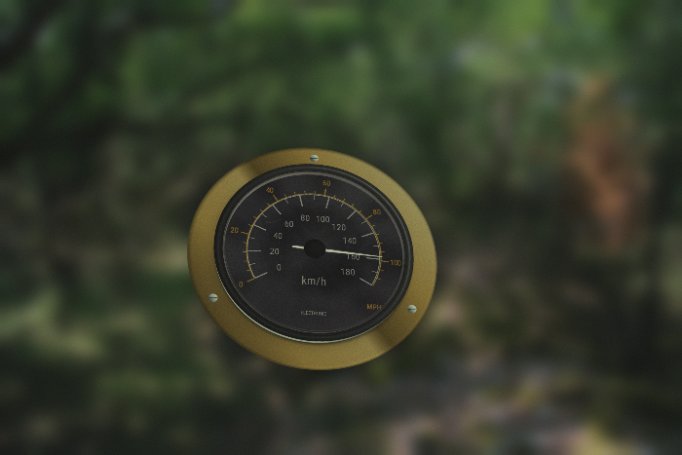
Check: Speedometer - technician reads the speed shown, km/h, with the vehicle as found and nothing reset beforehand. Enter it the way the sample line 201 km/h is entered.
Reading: 160 km/h
